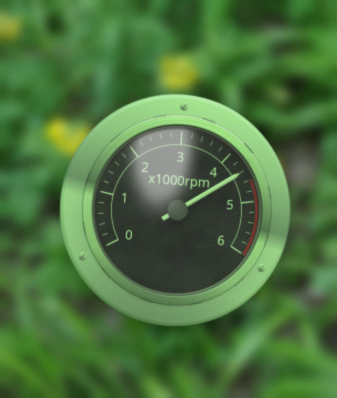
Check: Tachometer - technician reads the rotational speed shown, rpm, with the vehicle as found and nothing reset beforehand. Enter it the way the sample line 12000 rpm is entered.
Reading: 4400 rpm
